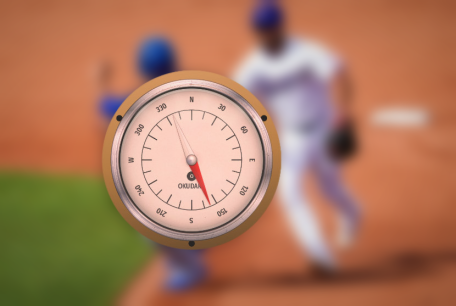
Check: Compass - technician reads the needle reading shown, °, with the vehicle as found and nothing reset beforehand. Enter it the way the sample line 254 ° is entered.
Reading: 157.5 °
